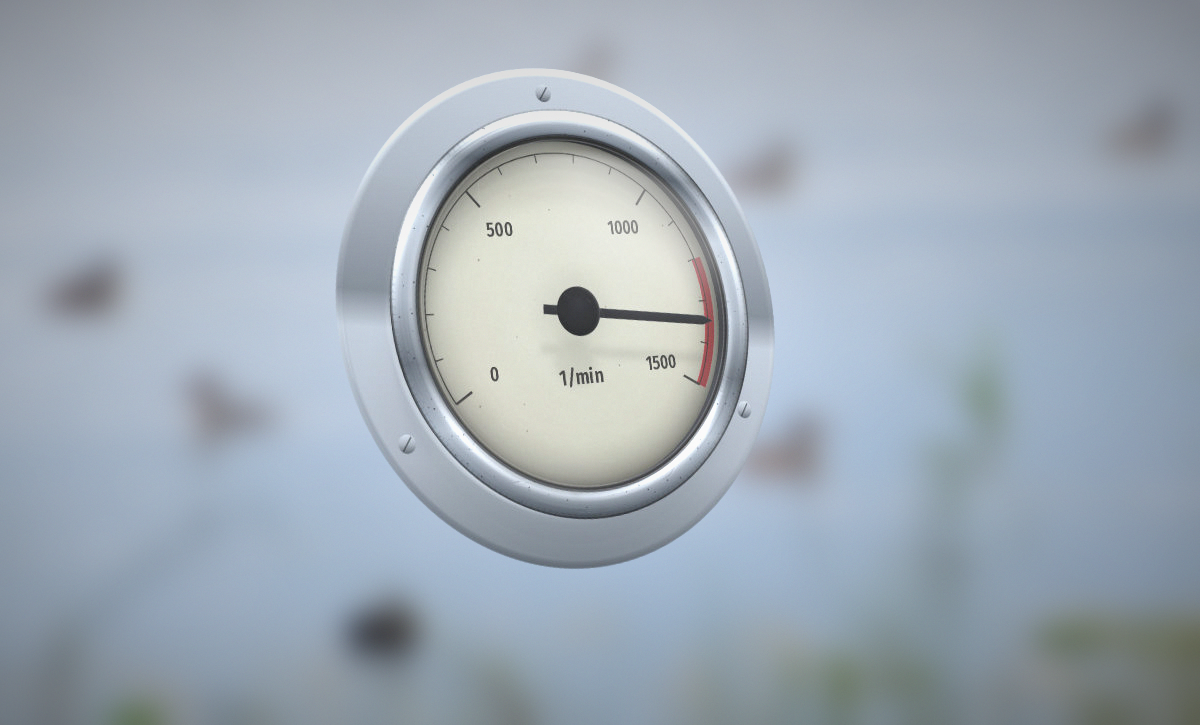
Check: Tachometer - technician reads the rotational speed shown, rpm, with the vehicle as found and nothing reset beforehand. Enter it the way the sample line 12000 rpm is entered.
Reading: 1350 rpm
